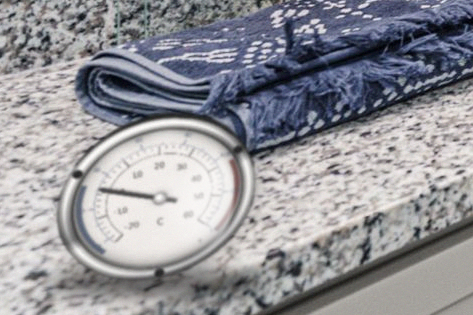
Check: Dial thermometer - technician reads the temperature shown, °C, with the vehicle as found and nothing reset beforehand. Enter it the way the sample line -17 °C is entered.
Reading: 0 °C
